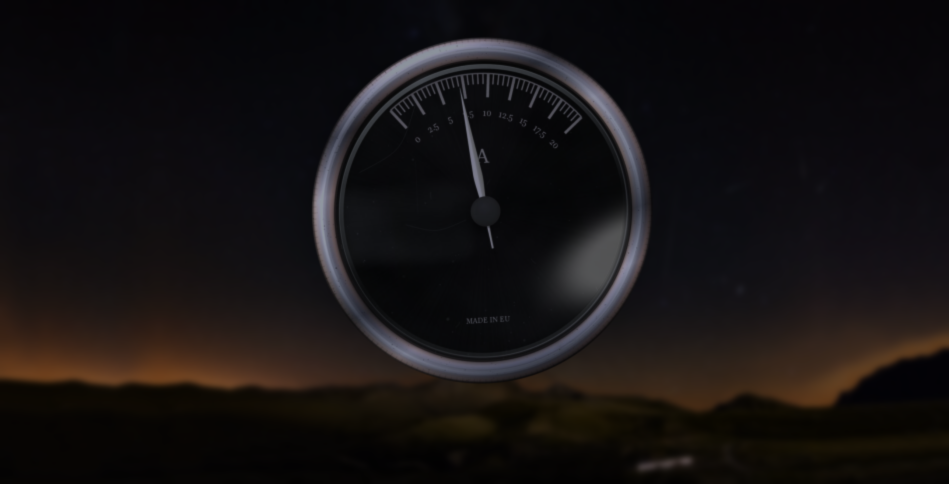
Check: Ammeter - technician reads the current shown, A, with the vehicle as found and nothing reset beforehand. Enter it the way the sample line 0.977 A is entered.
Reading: 7 A
